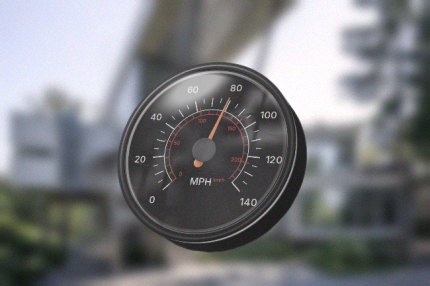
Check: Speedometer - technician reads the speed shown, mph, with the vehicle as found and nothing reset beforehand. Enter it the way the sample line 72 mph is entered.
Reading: 80 mph
